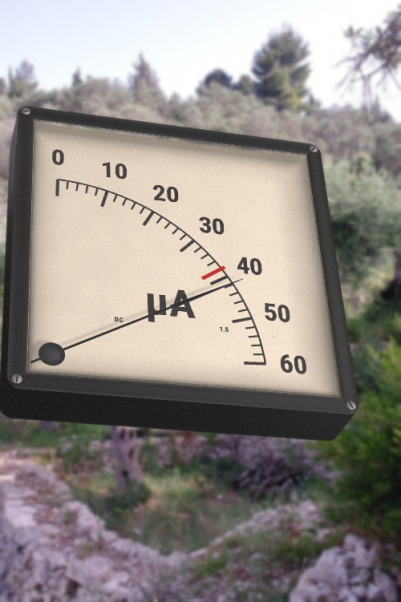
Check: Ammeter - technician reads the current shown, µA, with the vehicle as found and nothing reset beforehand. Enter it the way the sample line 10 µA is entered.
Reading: 42 µA
